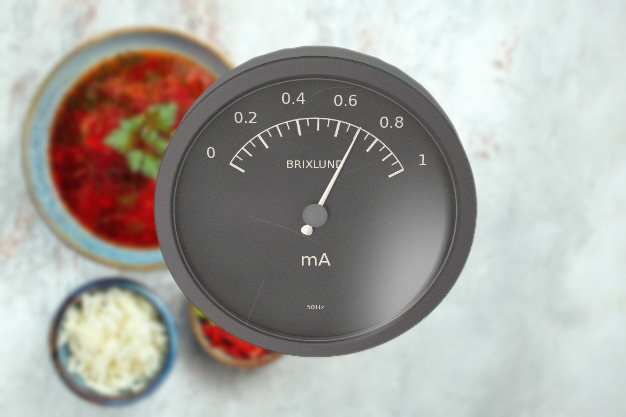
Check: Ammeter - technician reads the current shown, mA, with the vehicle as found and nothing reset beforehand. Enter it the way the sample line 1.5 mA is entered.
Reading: 0.7 mA
